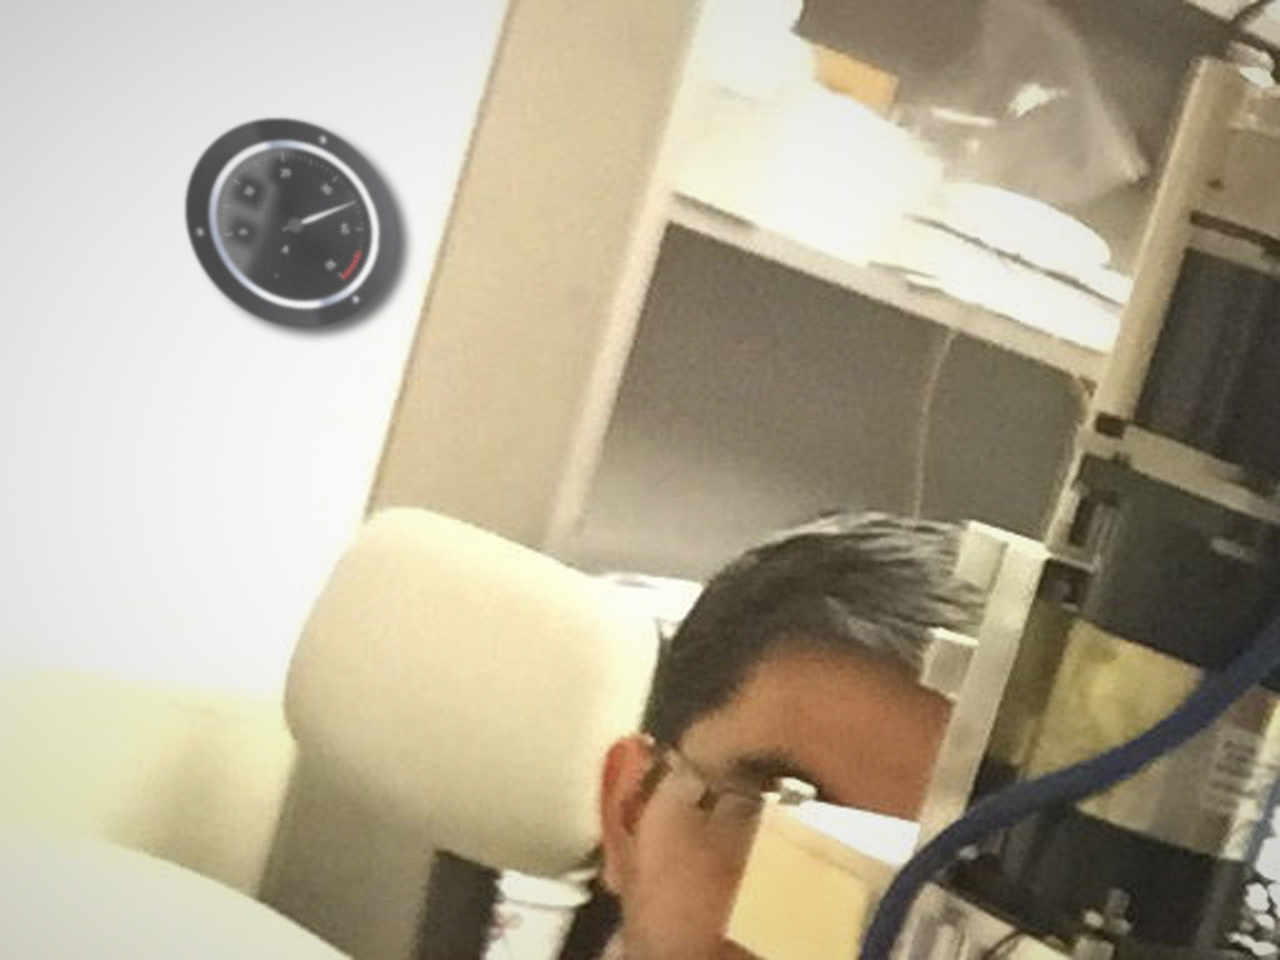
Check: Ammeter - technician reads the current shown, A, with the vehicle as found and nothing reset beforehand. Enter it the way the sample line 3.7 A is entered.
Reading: 35 A
